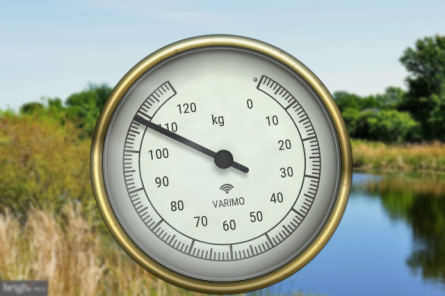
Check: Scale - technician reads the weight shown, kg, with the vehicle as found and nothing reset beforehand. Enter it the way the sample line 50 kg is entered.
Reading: 108 kg
